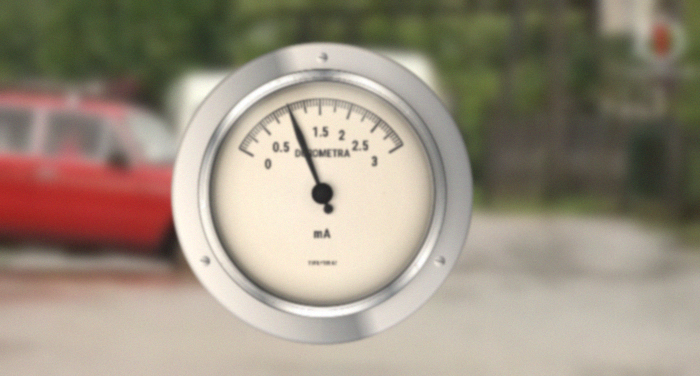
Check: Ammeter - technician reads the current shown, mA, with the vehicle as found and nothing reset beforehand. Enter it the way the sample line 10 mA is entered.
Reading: 1 mA
